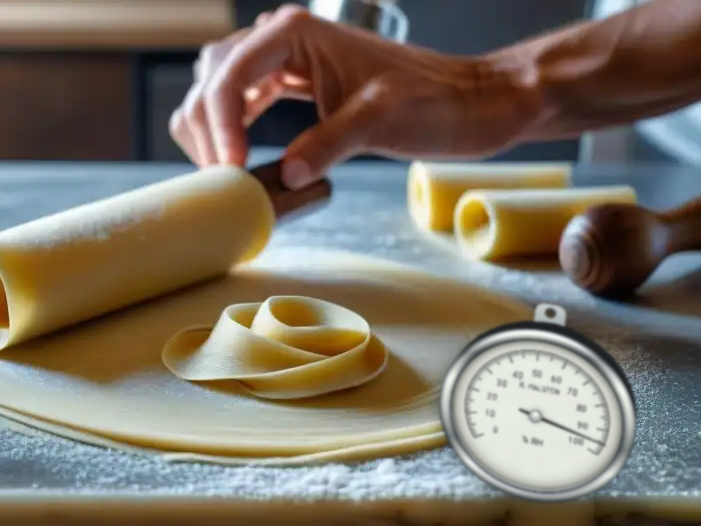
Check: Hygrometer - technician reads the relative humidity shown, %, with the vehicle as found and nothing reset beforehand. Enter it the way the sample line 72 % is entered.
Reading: 95 %
